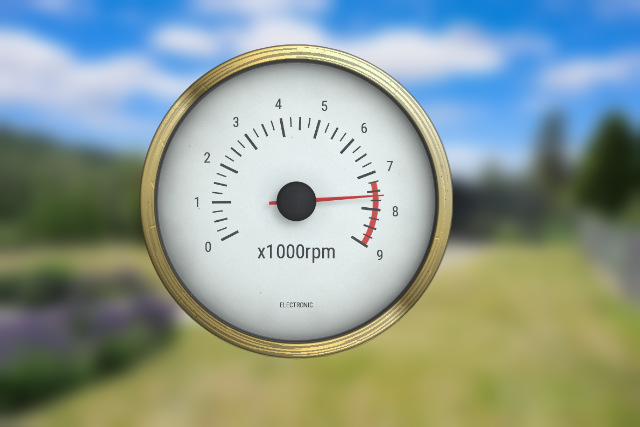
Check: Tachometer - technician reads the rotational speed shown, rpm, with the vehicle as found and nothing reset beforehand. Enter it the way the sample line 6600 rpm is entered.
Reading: 7625 rpm
